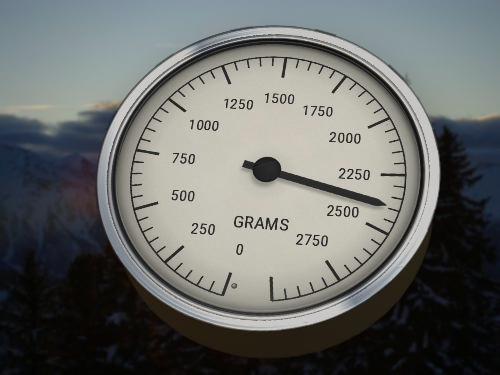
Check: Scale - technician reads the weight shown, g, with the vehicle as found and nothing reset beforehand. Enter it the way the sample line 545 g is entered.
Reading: 2400 g
